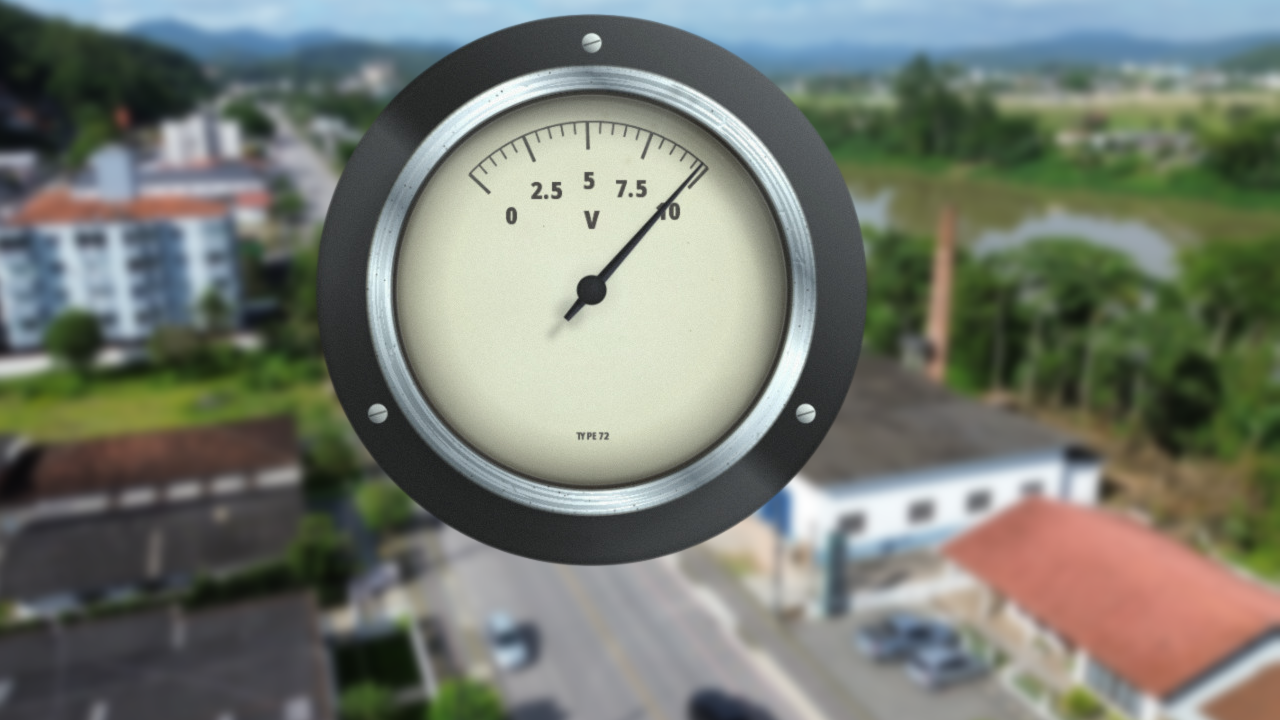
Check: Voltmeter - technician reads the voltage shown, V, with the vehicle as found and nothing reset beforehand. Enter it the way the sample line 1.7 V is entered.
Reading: 9.75 V
